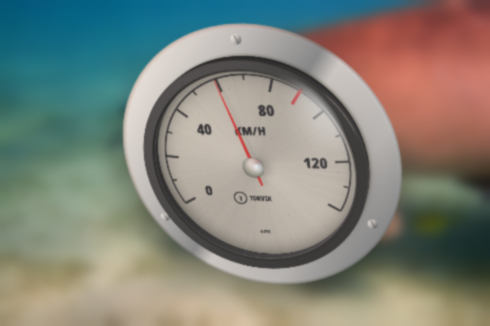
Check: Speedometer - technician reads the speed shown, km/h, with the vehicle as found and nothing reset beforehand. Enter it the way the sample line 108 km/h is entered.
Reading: 60 km/h
